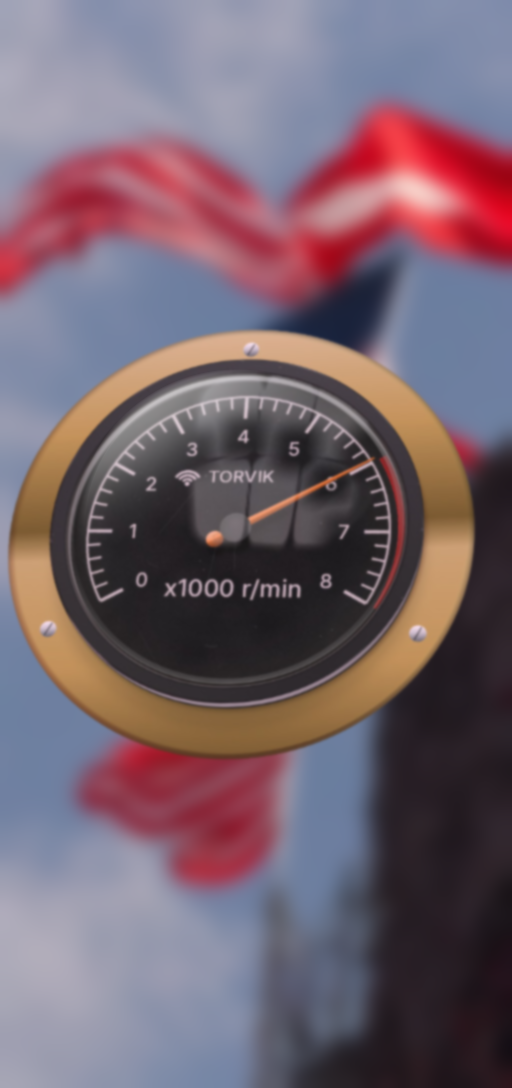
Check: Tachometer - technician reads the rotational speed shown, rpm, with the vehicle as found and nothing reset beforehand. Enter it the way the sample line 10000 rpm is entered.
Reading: 6000 rpm
